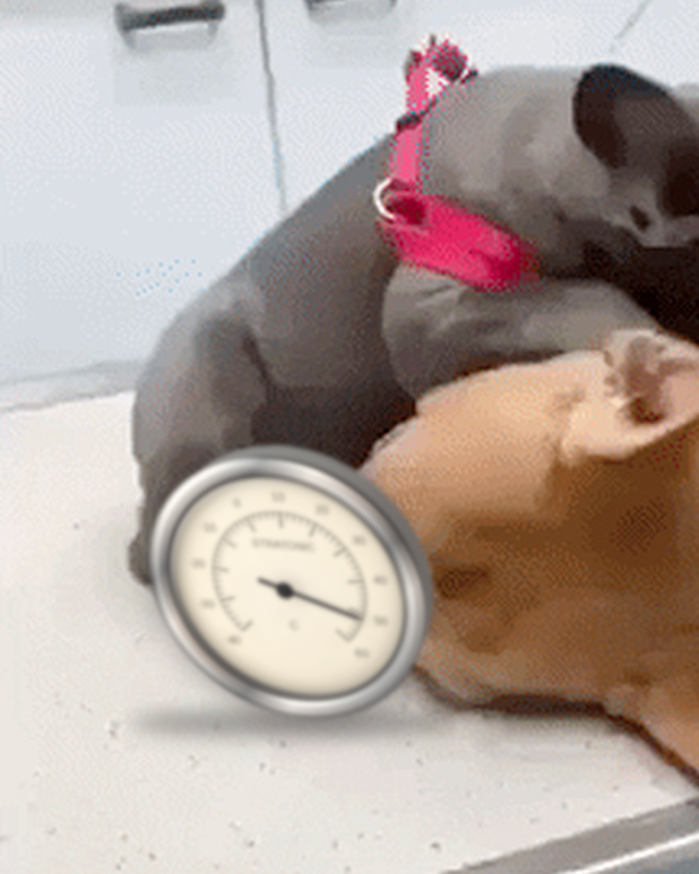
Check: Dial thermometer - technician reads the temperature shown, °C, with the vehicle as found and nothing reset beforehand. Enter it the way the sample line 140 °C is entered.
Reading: 50 °C
